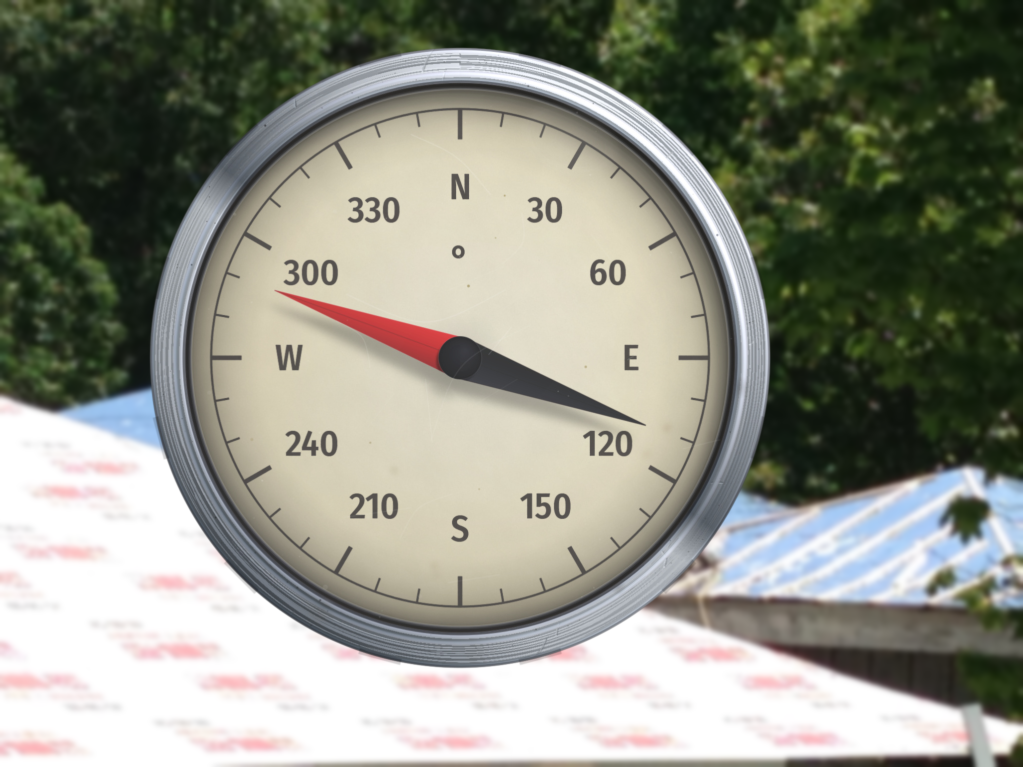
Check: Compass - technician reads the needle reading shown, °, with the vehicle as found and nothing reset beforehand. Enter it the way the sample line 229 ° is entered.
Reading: 290 °
